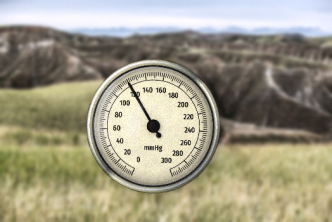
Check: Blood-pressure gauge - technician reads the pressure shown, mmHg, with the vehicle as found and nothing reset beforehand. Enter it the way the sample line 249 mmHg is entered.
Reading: 120 mmHg
